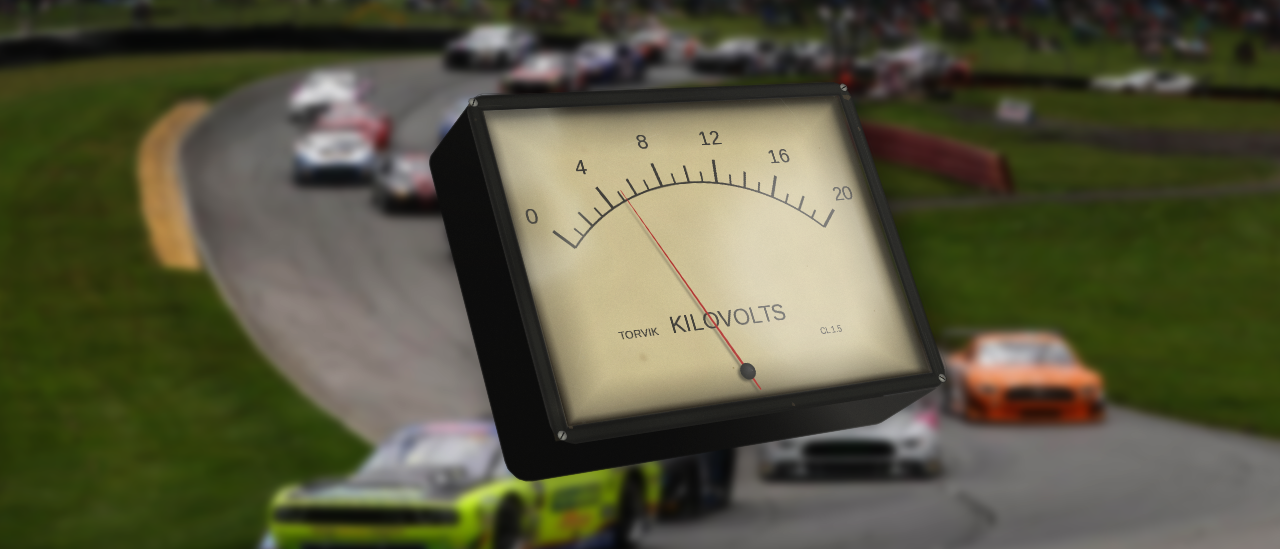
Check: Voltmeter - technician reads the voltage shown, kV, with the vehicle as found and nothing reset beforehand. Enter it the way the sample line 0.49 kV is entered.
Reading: 5 kV
